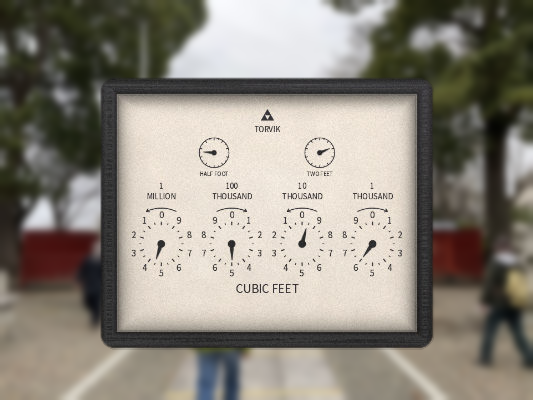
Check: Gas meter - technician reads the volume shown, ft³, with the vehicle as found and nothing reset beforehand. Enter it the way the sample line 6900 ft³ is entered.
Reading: 449600 ft³
